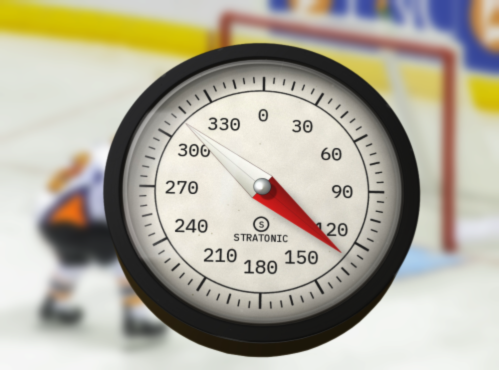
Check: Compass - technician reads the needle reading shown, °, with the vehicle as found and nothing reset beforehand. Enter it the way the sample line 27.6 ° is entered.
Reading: 130 °
